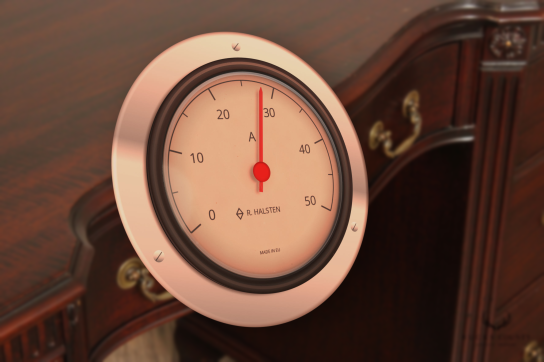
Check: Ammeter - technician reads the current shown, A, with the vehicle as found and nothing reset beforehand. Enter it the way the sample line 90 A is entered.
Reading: 27.5 A
